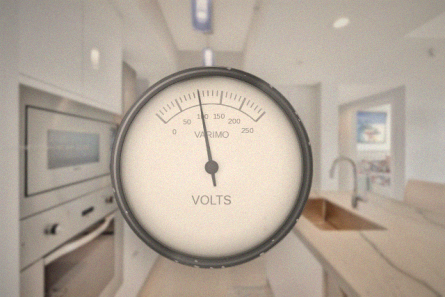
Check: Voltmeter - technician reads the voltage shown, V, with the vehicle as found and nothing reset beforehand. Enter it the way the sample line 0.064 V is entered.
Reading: 100 V
